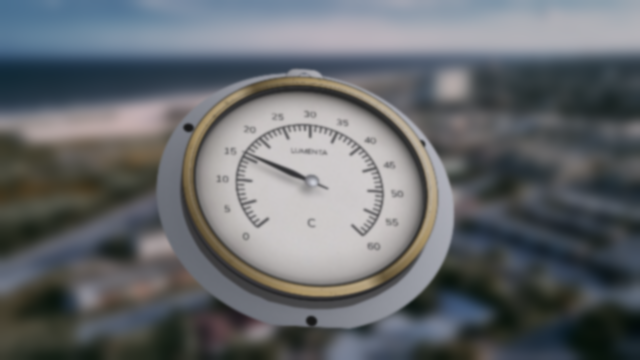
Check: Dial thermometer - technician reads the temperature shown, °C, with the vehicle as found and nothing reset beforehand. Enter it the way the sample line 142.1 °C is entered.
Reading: 15 °C
